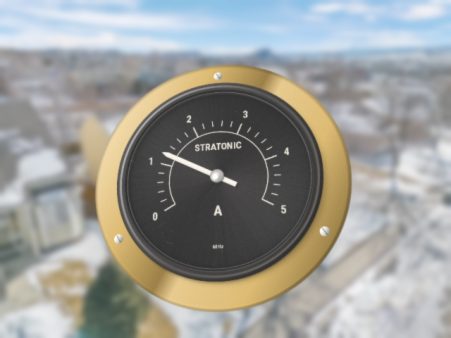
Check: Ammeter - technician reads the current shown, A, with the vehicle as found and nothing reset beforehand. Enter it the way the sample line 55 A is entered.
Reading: 1.2 A
